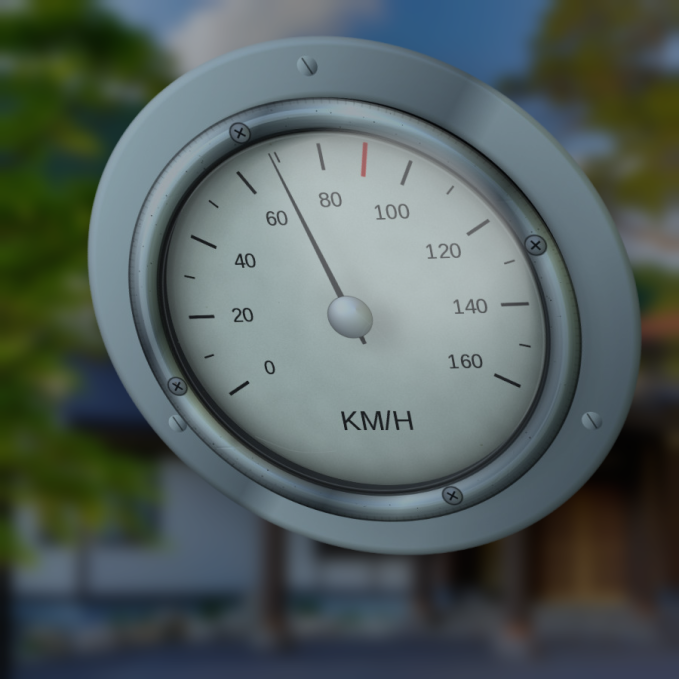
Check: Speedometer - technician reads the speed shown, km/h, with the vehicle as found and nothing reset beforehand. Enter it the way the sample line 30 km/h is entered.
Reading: 70 km/h
